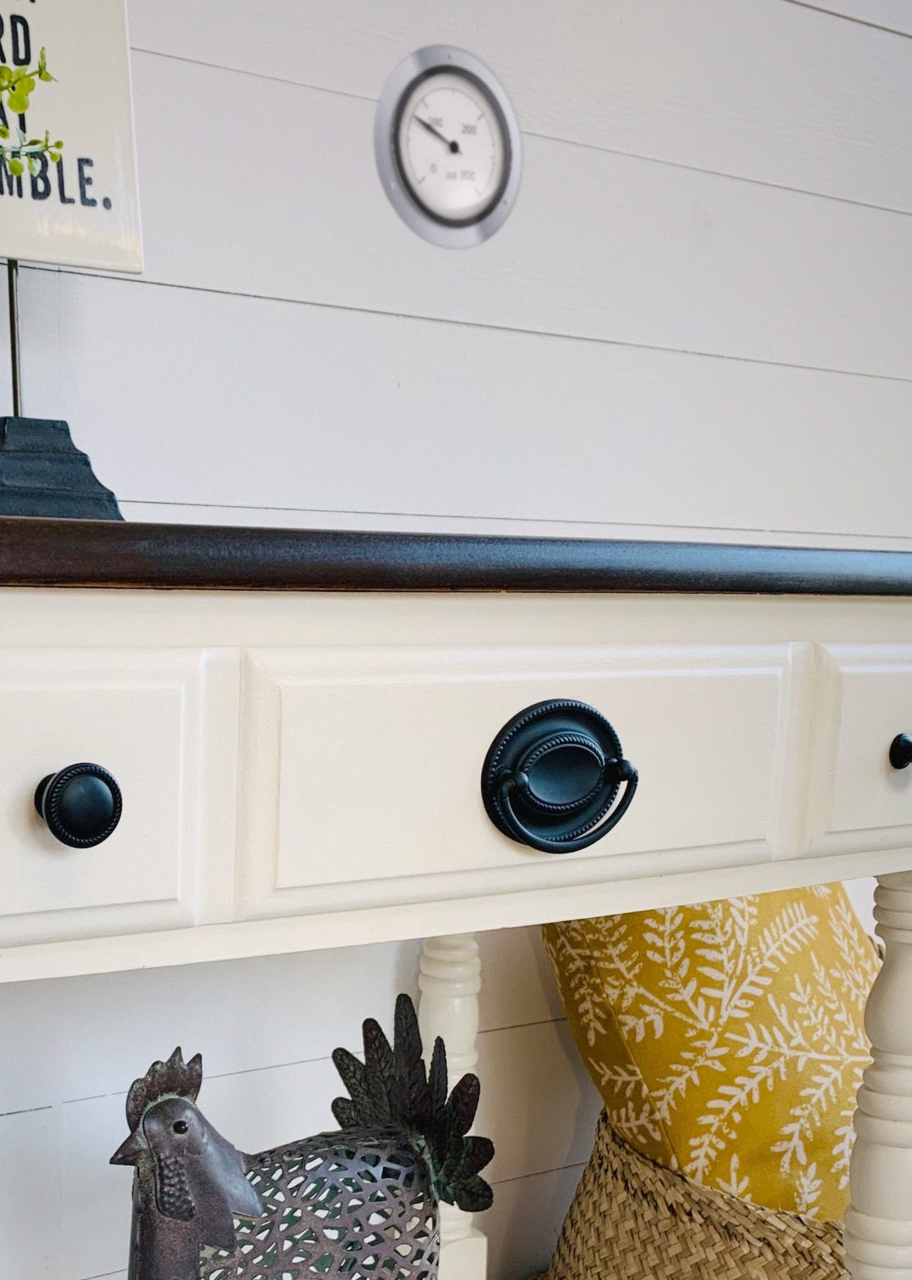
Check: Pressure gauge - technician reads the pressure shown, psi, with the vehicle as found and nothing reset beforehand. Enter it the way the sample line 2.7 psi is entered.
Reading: 75 psi
